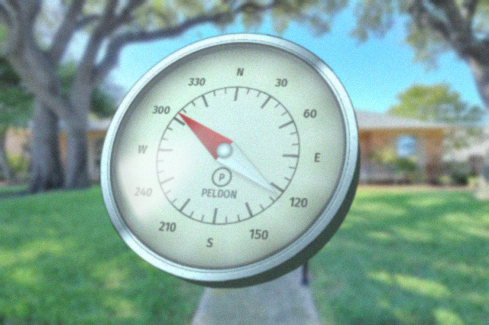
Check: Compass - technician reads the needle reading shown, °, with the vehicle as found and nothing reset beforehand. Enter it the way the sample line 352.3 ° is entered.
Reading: 305 °
